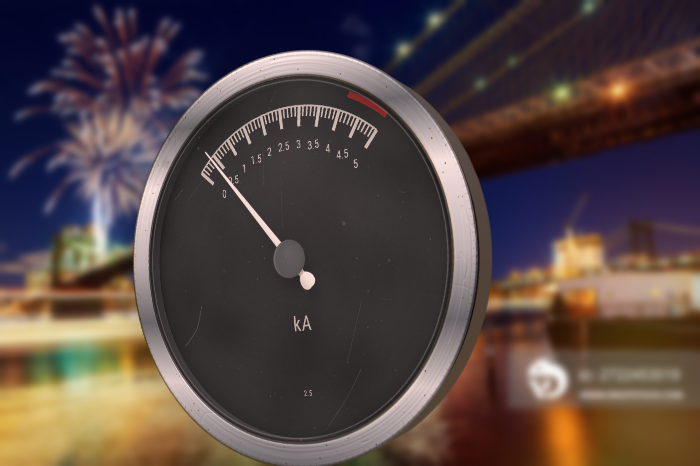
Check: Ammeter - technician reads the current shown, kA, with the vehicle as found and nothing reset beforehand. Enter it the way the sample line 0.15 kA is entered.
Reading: 0.5 kA
